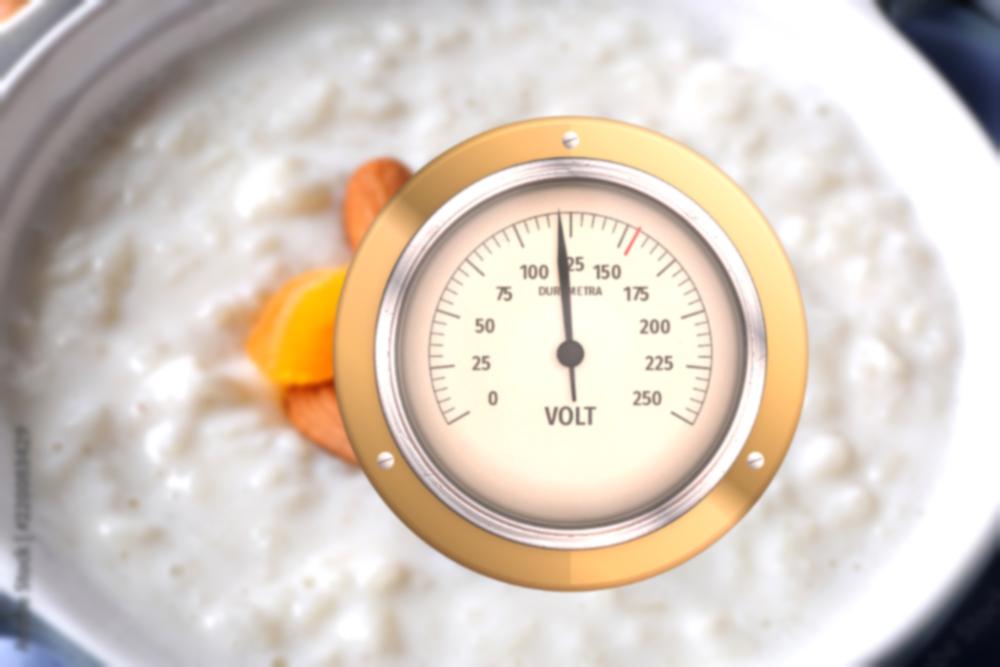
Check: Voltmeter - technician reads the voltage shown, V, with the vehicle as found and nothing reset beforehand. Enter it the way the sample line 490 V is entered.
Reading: 120 V
